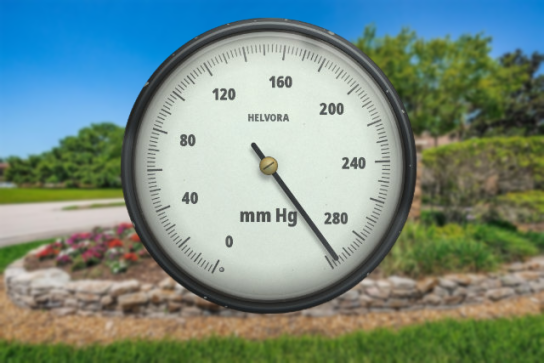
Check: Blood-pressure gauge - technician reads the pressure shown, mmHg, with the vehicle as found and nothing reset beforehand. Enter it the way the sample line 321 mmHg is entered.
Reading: 296 mmHg
